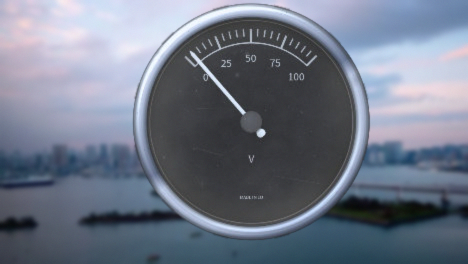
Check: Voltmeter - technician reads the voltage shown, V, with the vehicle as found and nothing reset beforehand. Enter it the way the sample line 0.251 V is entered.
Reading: 5 V
